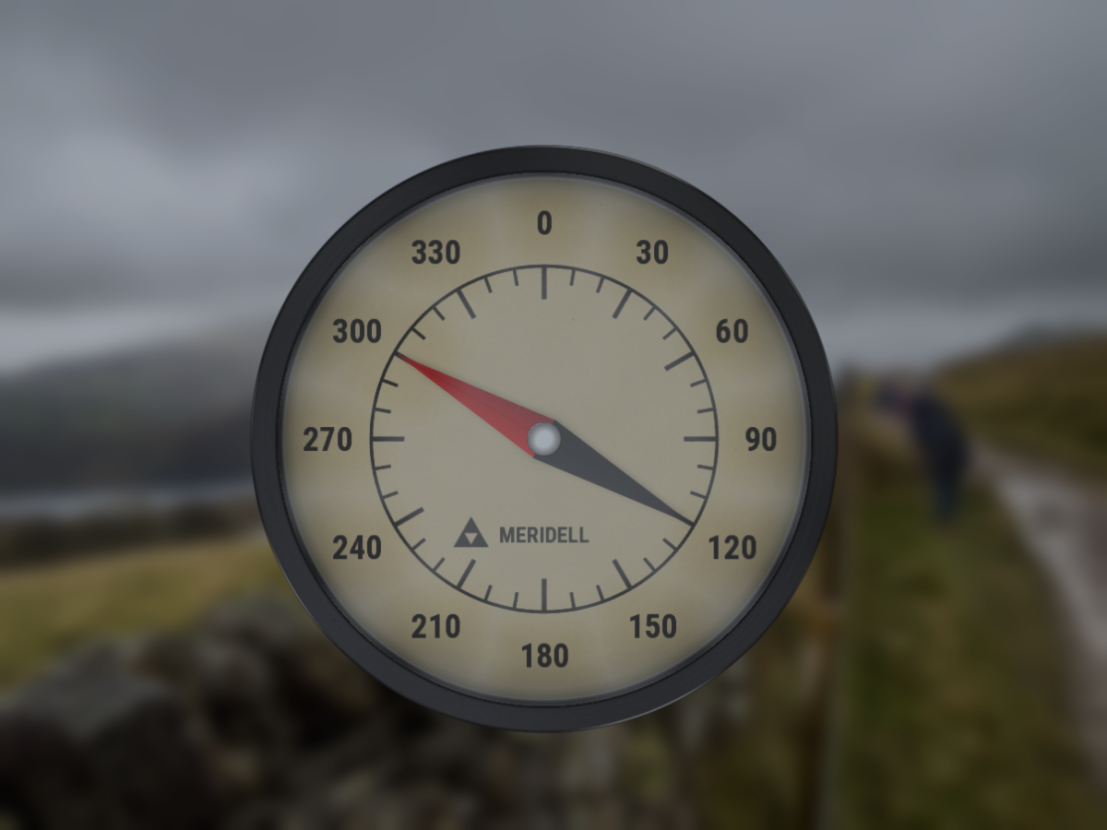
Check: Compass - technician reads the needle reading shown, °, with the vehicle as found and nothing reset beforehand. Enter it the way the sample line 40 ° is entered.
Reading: 300 °
